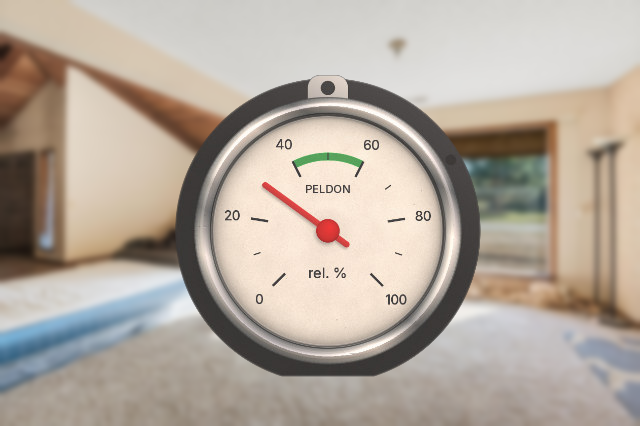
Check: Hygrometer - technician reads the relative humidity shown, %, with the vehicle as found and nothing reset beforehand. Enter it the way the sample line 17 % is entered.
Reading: 30 %
